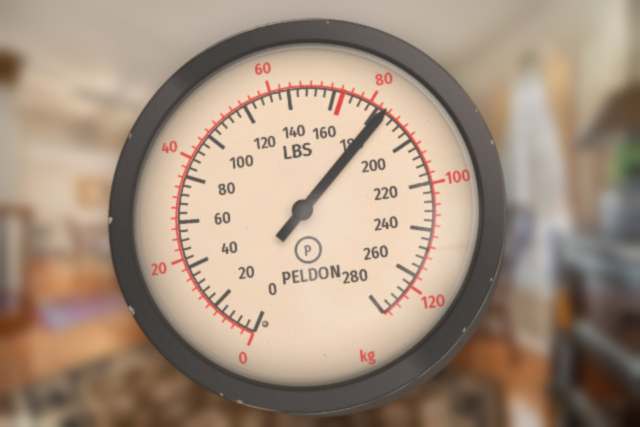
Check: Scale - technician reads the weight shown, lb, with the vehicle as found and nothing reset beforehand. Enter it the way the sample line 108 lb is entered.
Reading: 184 lb
